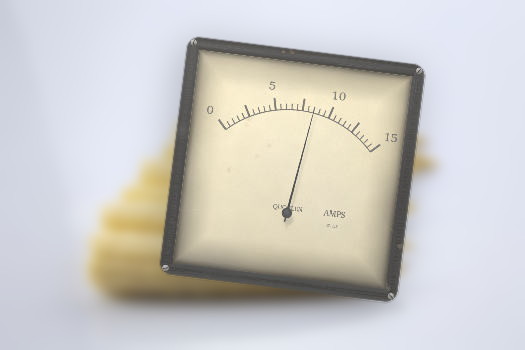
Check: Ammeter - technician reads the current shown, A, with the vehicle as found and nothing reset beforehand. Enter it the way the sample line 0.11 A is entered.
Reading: 8.5 A
